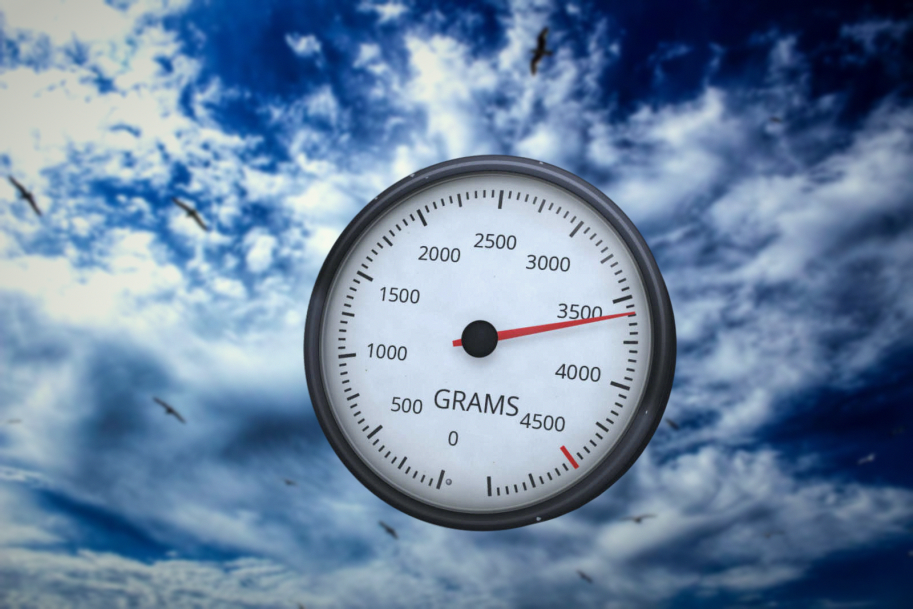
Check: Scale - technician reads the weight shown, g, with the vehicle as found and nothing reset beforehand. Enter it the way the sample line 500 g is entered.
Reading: 3600 g
